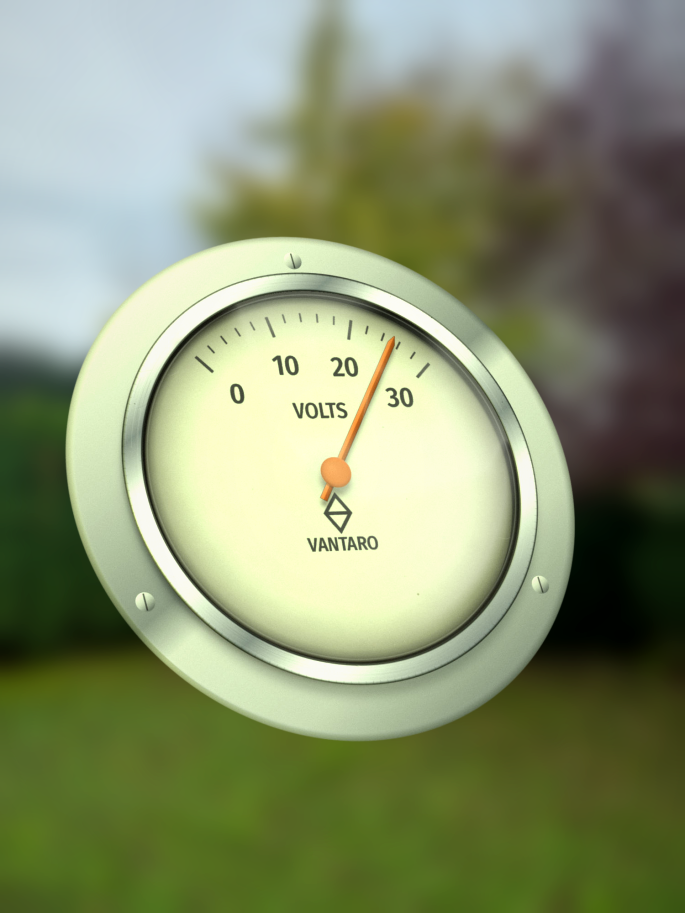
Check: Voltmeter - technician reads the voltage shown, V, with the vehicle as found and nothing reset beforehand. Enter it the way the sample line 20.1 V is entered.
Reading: 25 V
